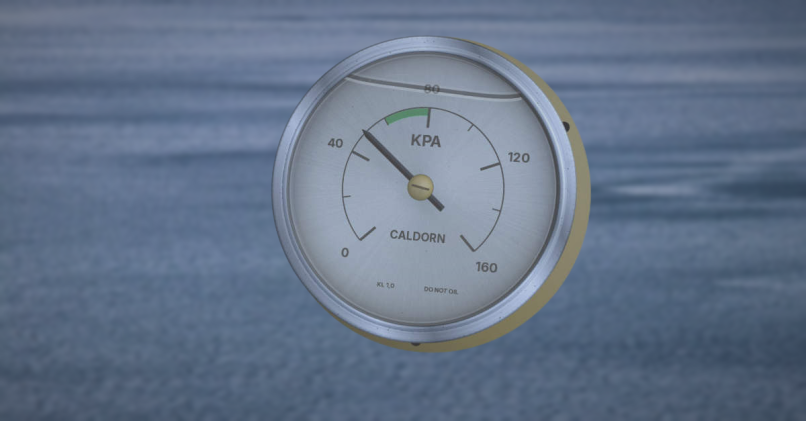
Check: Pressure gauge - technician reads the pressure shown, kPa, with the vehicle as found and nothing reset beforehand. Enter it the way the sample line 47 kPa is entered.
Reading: 50 kPa
